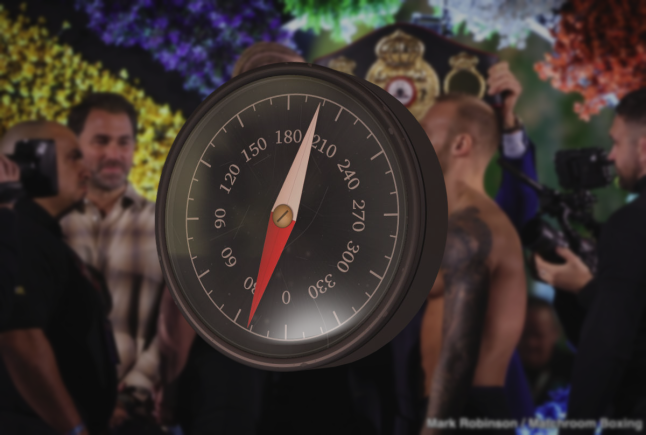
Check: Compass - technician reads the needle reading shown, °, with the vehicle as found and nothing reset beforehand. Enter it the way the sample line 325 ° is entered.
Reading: 20 °
